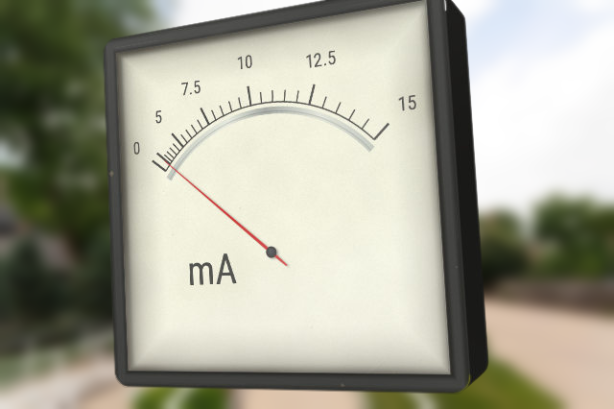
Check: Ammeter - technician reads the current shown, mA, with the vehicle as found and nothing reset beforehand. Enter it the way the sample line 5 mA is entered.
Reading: 2.5 mA
